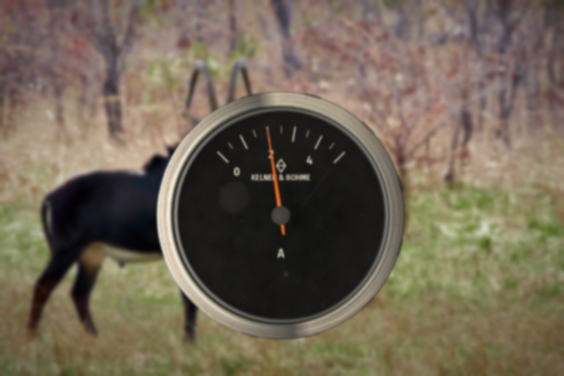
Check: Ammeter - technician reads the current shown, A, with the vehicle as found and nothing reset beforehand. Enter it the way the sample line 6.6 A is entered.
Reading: 2 A
